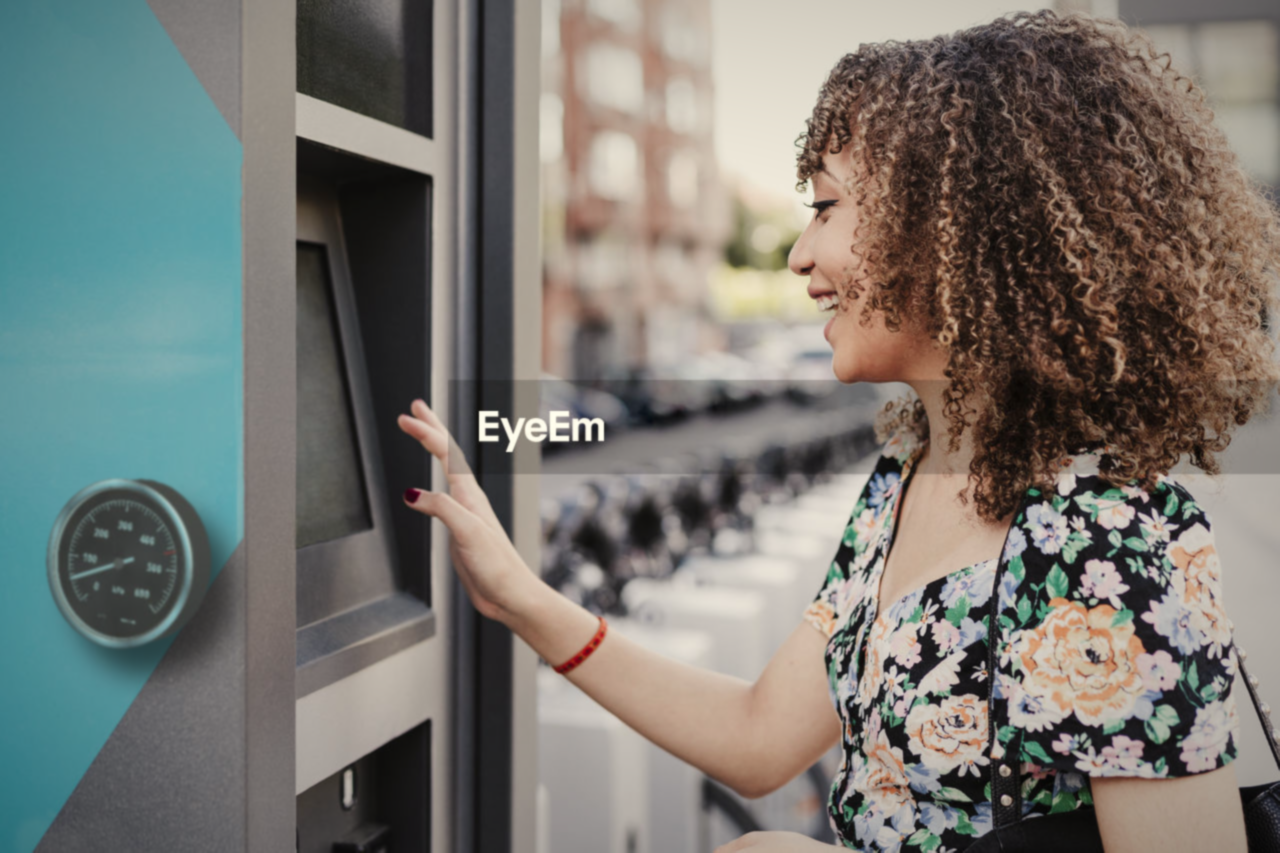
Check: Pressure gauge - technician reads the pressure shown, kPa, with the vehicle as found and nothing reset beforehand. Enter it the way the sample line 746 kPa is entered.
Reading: 50 kPa
